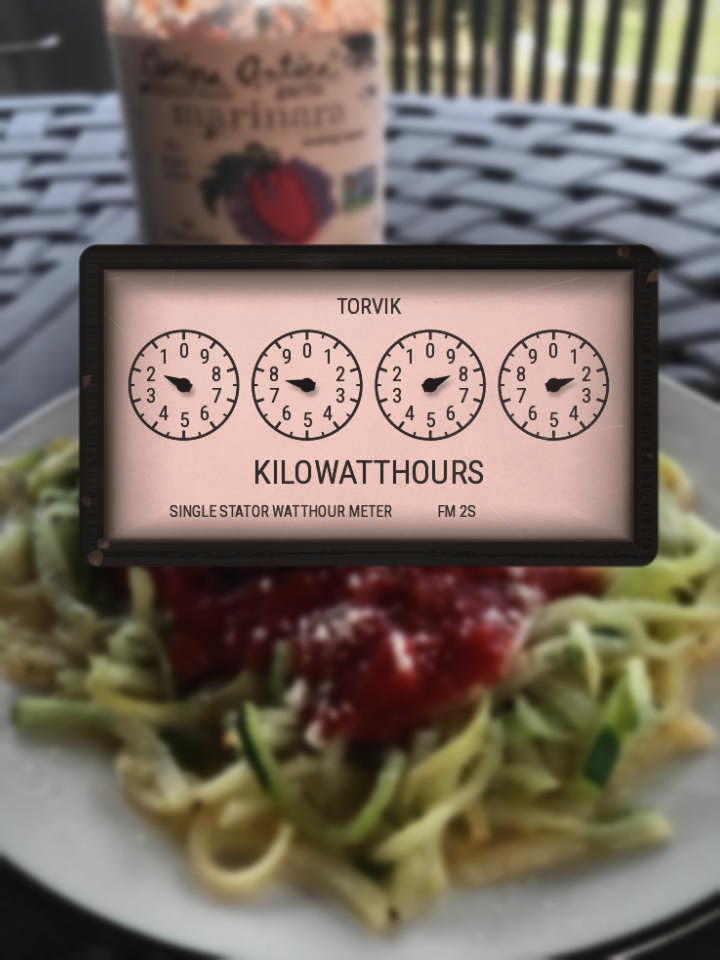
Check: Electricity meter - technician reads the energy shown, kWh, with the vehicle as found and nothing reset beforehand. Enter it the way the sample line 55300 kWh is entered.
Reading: 1782 kWh
